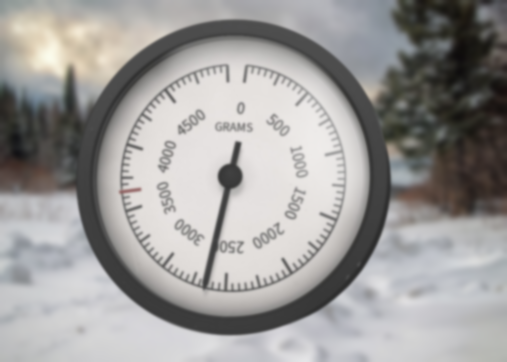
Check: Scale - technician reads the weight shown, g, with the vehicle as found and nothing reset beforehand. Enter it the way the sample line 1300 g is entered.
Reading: 2650 g
